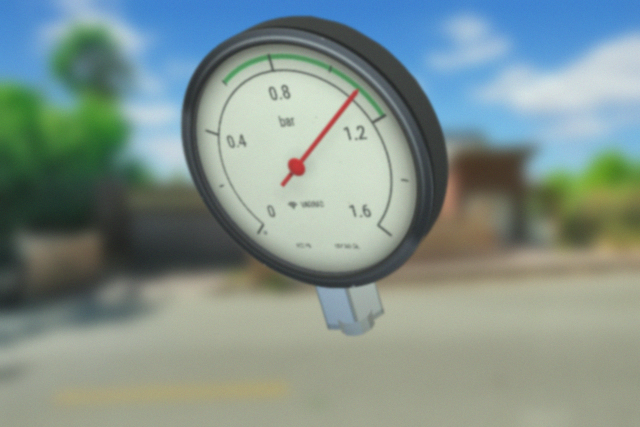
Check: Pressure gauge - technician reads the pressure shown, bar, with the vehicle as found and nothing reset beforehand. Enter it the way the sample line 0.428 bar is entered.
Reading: 1.1 bar
